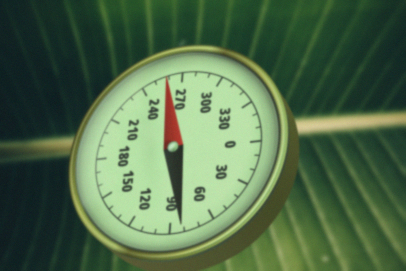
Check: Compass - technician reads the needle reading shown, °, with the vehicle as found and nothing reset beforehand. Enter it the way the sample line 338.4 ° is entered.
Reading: 260 °
